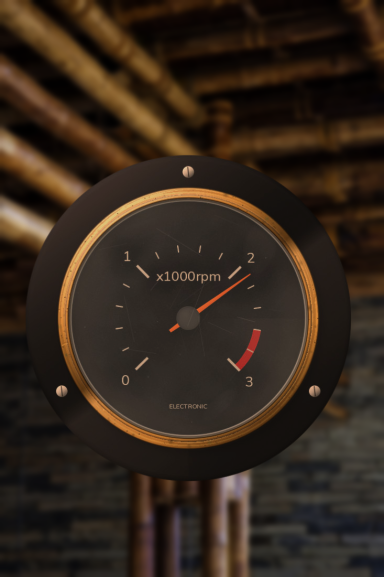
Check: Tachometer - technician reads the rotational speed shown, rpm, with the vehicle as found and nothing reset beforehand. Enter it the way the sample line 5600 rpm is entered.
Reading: 2100 rpm
